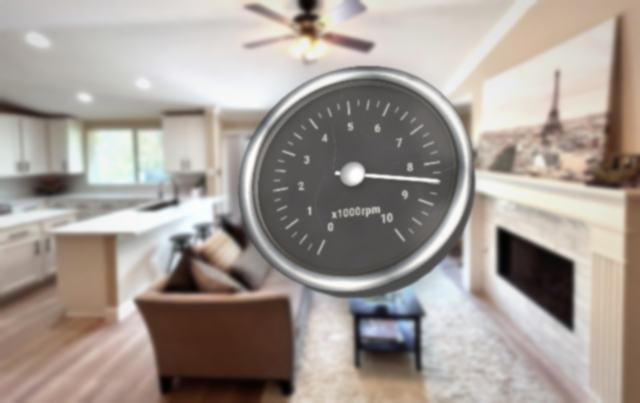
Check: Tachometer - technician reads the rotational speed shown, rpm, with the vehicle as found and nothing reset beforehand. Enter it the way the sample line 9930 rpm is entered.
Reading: 8500 rpm
